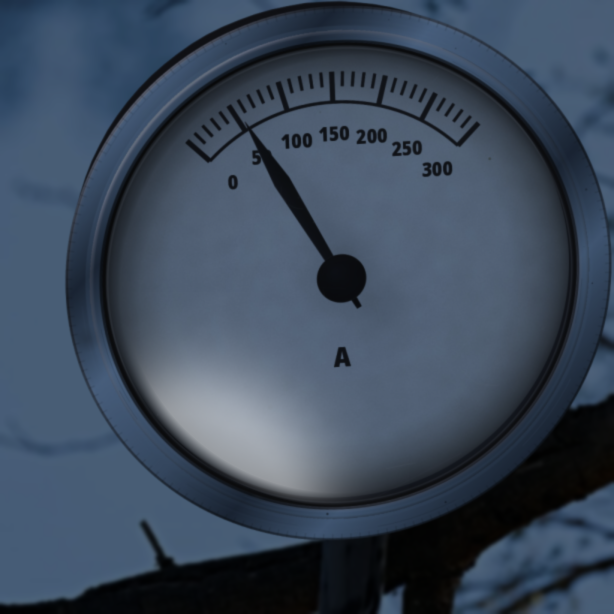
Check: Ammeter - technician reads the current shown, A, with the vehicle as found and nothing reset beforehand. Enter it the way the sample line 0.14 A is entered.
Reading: 55 A
